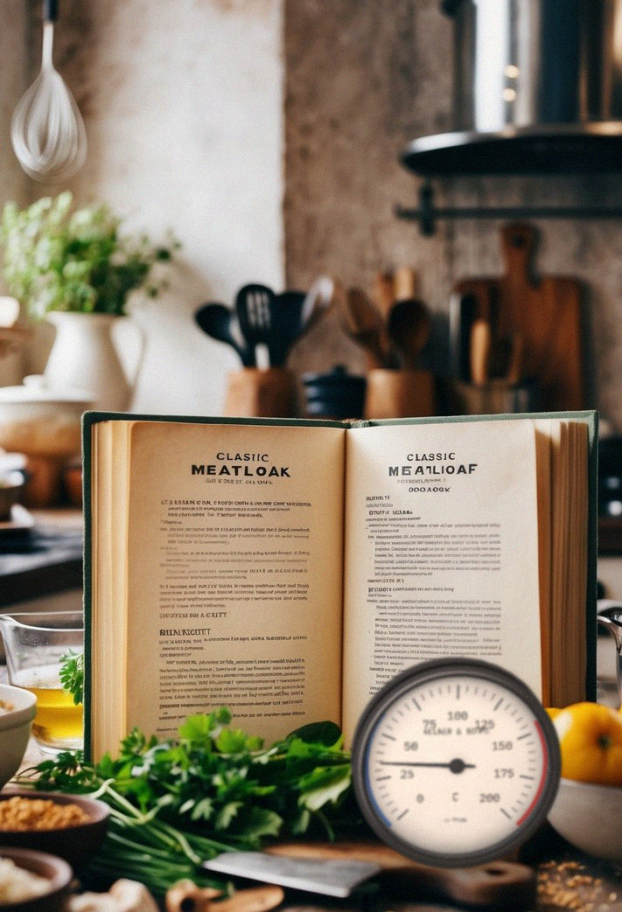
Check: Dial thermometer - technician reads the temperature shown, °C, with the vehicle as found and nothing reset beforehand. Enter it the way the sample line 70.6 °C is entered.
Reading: 35 °C
